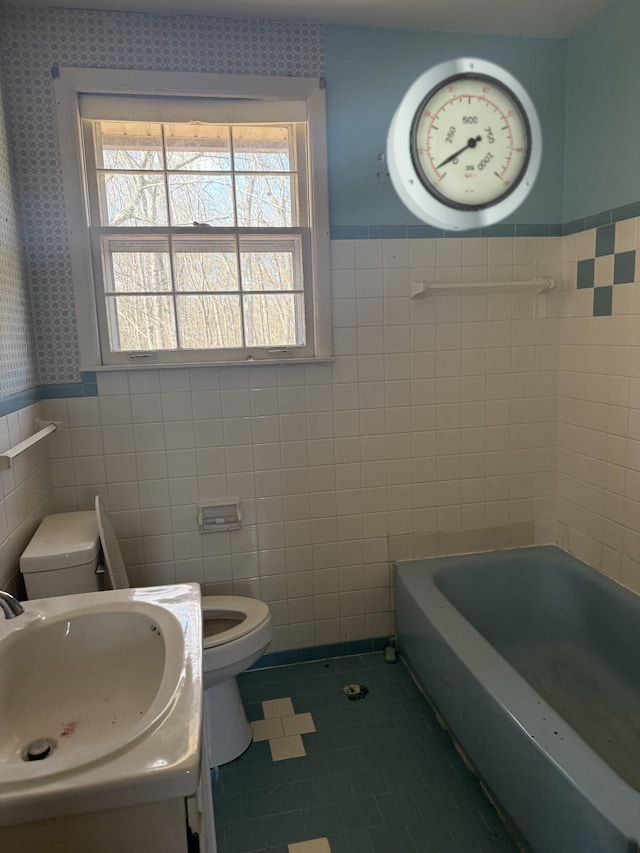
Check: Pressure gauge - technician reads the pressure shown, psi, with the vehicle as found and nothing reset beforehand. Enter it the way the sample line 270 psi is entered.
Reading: 50 psi
